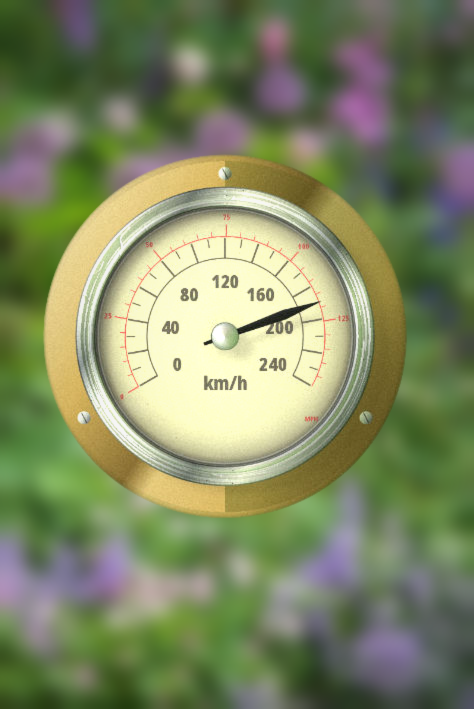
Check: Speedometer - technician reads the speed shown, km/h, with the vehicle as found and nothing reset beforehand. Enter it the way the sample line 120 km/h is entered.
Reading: 190 km/h
